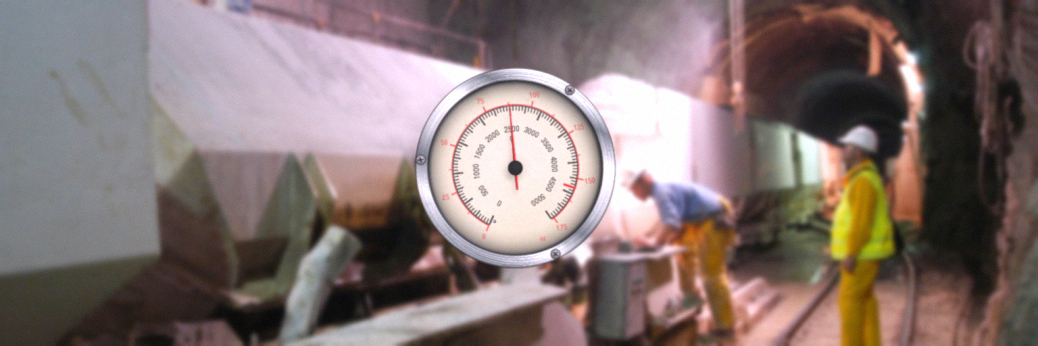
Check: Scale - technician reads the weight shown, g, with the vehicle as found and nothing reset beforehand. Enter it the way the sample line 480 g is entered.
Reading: 2500 g
